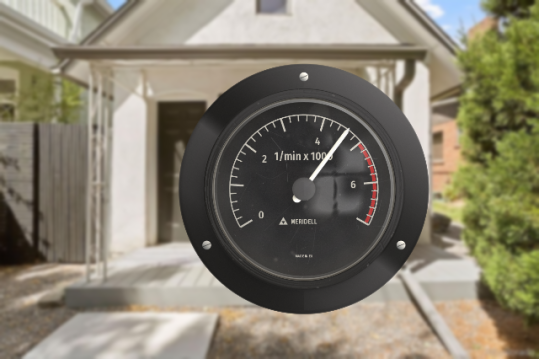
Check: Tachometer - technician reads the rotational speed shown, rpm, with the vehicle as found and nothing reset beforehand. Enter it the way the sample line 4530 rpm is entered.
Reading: 4600 rpm
